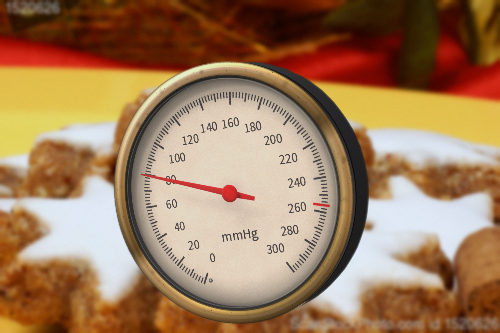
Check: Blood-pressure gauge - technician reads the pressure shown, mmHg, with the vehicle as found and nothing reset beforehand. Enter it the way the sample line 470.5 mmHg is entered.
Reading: 80 mmHg
